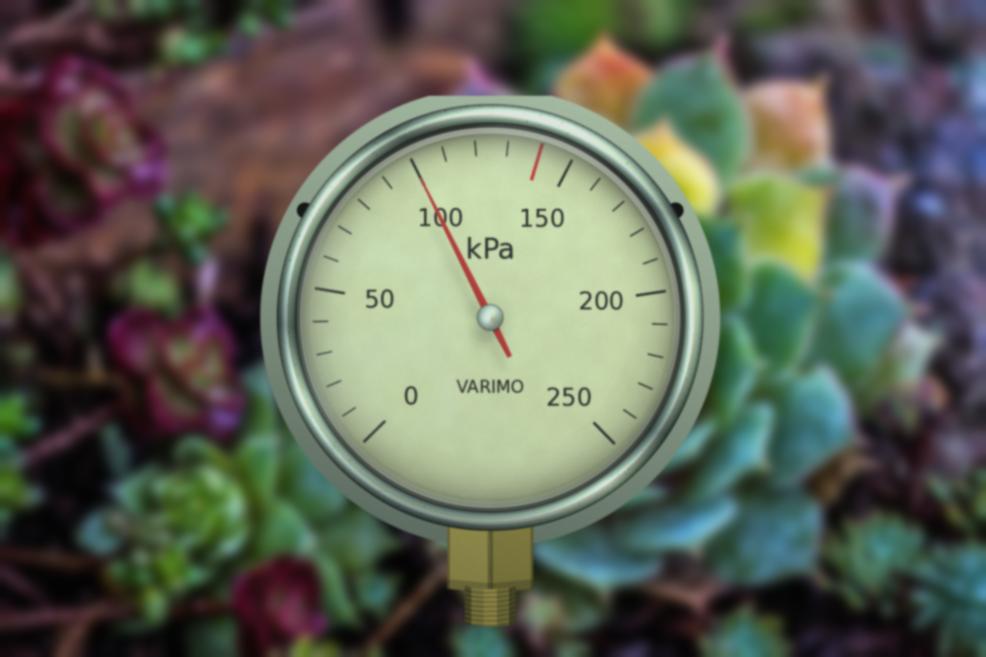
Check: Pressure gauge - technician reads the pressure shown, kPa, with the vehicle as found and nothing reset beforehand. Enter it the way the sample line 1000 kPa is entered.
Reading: 100 kPa
